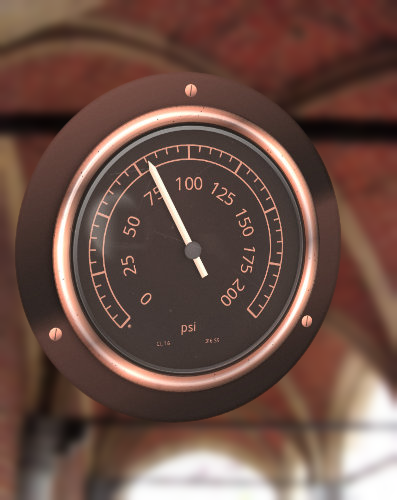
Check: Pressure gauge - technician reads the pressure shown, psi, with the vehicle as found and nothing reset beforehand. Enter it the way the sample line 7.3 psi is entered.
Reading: 80 psi
